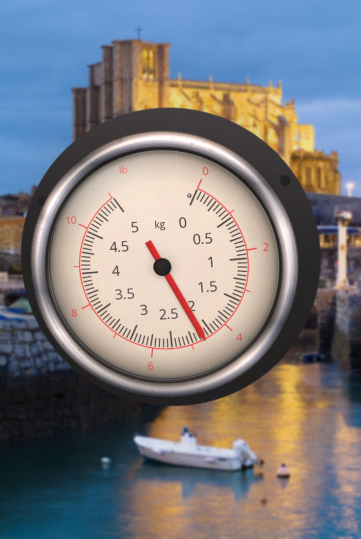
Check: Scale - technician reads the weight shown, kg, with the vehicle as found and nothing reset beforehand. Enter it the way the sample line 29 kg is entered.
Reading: 2.1 kg
